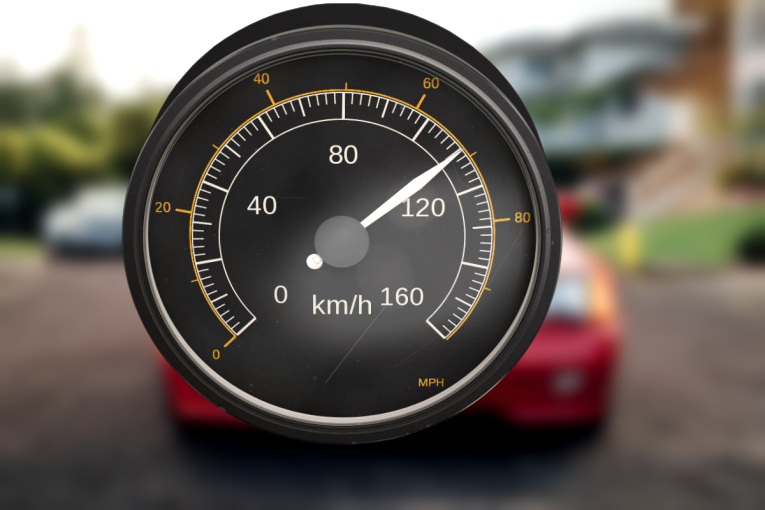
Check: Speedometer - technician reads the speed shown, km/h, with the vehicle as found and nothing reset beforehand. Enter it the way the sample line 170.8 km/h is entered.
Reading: 110 km/h
